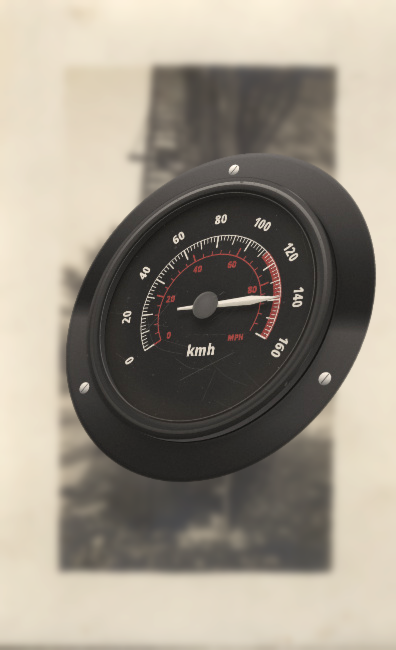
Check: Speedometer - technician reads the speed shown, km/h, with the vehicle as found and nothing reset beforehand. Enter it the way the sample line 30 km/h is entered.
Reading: 140 km/h
